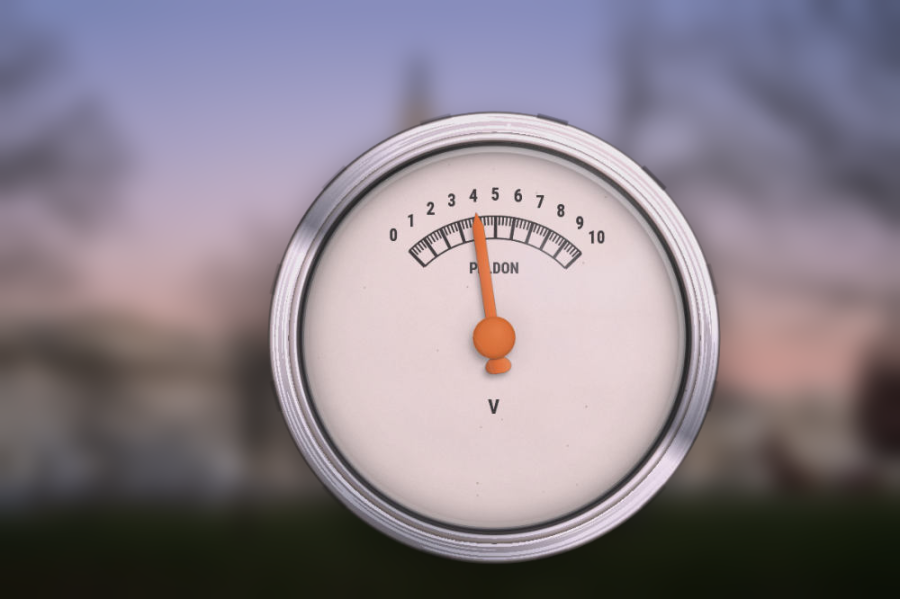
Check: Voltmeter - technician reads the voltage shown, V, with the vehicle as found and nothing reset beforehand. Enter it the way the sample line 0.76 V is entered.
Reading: 4 V
